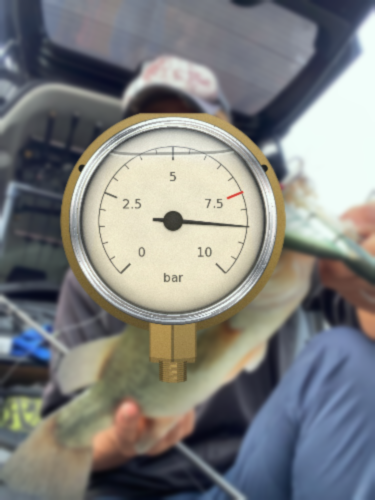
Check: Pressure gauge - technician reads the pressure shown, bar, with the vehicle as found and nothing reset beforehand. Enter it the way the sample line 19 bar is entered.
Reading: 8.5 bar
